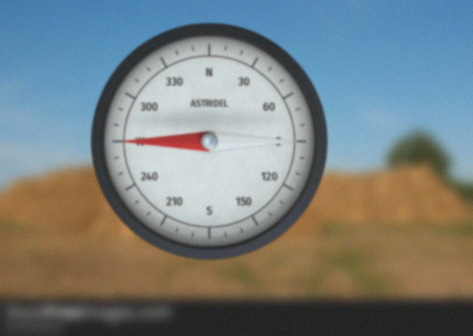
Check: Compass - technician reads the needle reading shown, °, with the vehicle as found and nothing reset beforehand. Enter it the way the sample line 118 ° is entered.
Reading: 270 °
